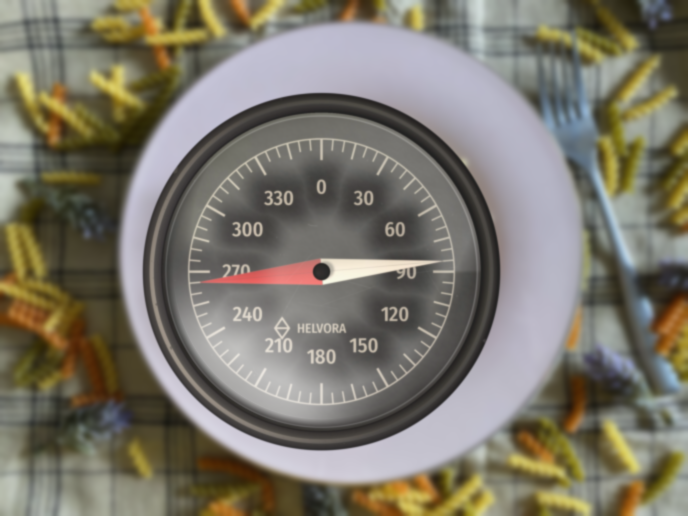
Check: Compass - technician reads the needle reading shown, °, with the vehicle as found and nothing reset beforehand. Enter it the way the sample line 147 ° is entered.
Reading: 265 °
